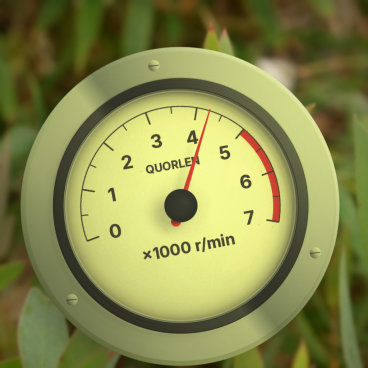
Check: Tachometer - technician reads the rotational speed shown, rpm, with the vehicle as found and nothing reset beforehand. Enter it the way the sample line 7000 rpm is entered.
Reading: 4250 rpm
